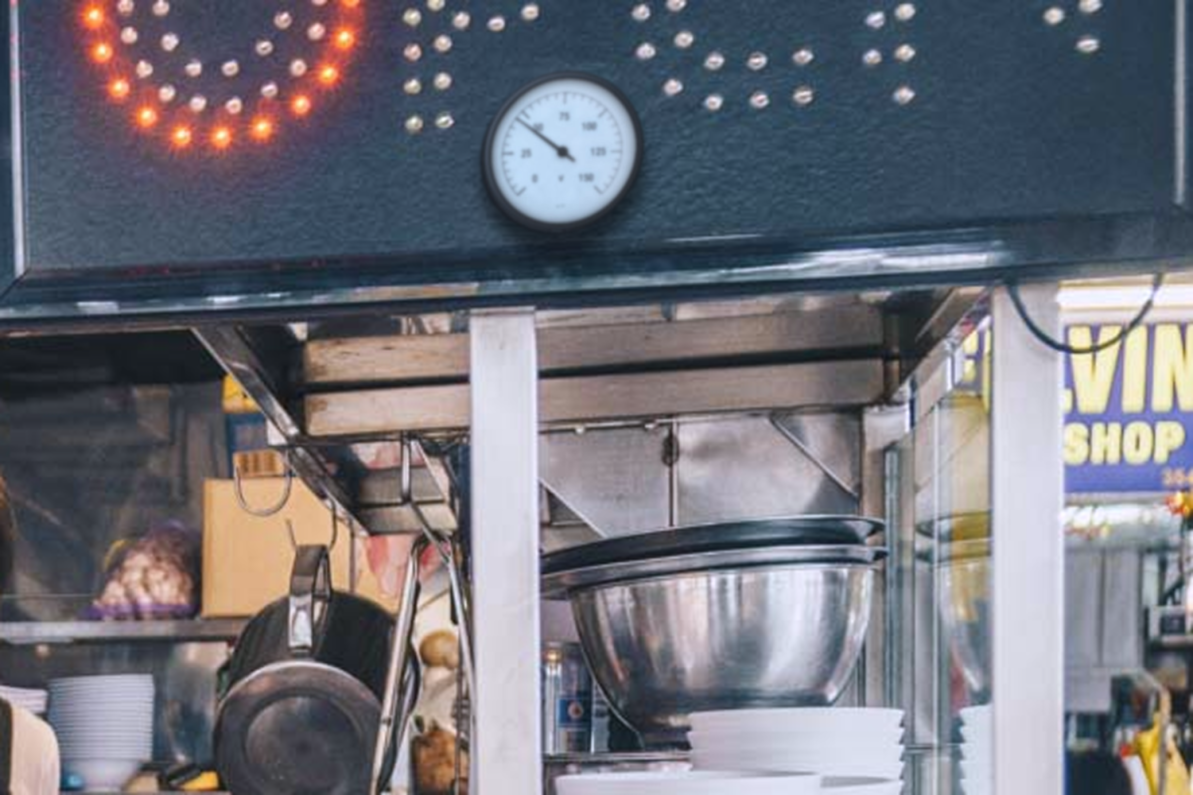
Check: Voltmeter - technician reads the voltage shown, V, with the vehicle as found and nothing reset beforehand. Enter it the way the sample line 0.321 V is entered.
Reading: 45 V
